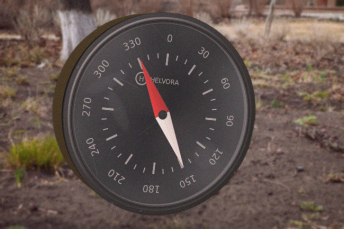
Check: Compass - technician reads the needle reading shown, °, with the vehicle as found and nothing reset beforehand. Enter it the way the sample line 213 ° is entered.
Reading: 330 °
